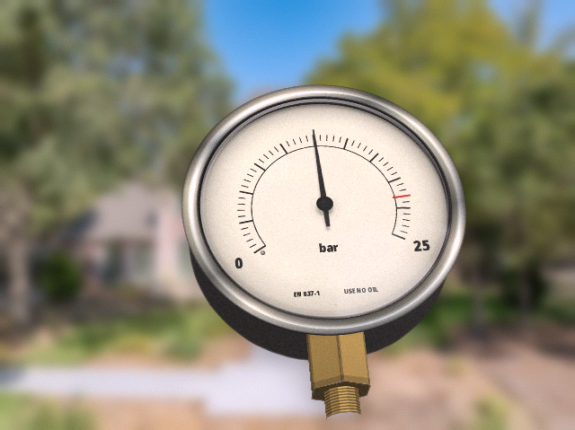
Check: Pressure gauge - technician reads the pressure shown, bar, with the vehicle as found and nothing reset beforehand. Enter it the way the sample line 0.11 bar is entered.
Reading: 12.5 bar
